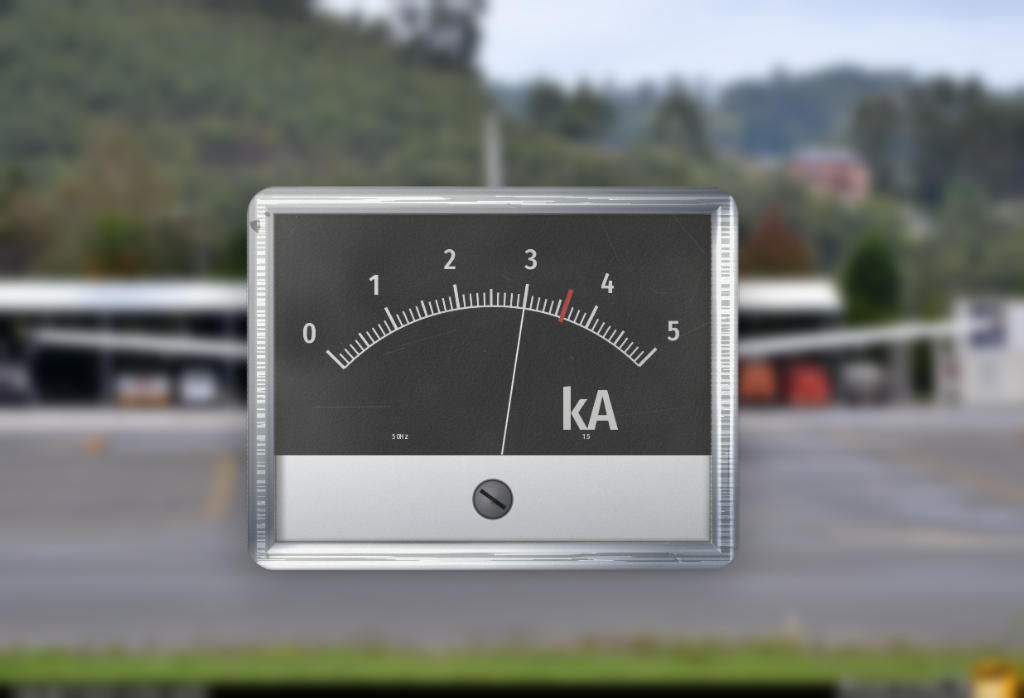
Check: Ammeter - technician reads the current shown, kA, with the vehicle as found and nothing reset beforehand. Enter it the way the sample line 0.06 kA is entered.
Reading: 3 kA
